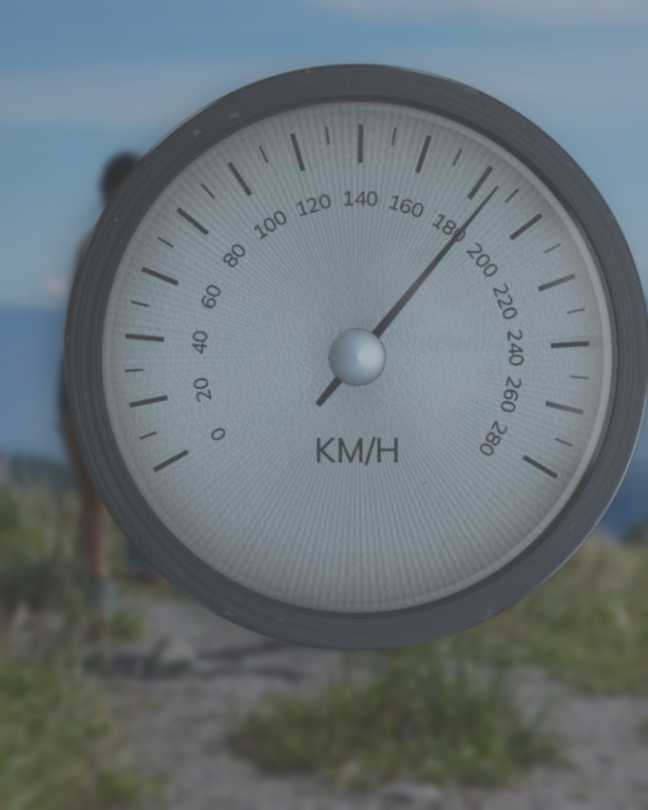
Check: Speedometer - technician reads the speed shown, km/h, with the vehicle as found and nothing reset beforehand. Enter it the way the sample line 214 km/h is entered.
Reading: 185 km/h
